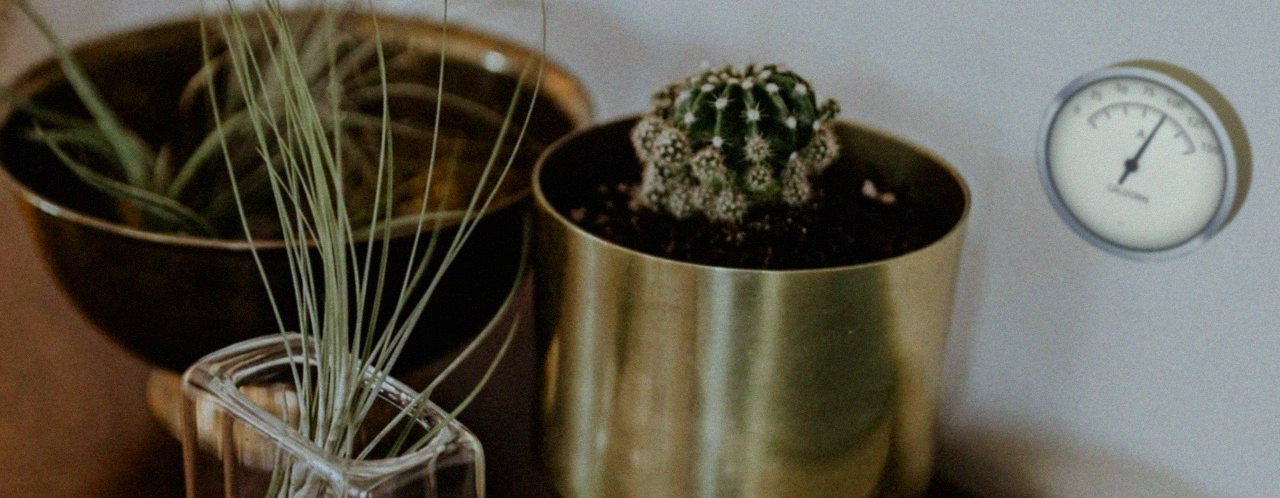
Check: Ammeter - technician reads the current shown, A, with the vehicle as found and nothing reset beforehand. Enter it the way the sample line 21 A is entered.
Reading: 100 A
